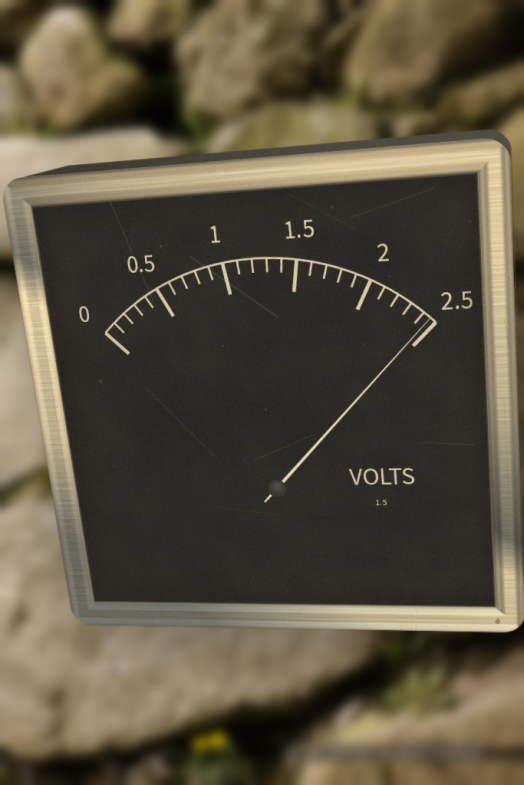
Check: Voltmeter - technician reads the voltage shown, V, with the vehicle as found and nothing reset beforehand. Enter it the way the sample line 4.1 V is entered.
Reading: 2.45 V
